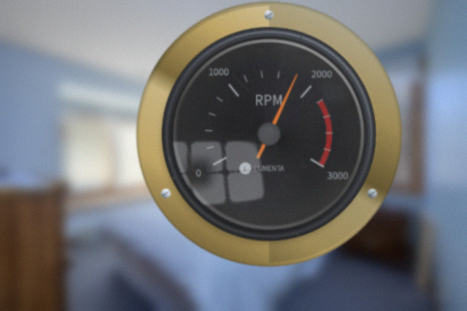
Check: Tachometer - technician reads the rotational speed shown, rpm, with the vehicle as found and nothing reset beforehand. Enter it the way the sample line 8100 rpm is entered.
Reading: 1800 rpm
